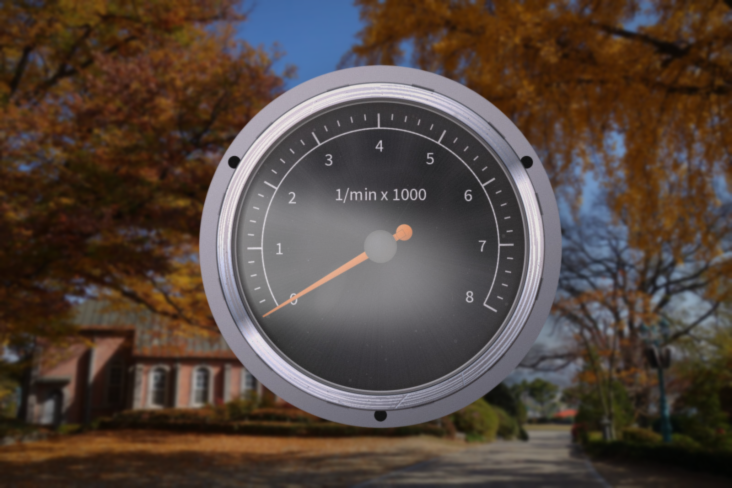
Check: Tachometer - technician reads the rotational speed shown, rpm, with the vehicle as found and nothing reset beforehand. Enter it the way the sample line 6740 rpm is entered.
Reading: 0 rpm
